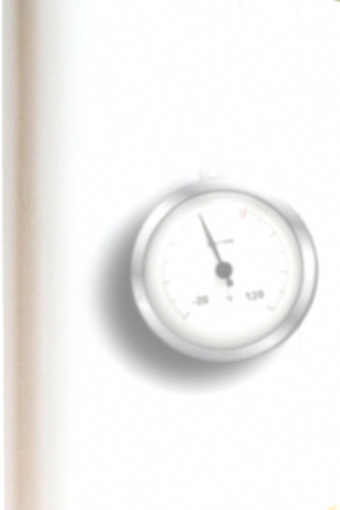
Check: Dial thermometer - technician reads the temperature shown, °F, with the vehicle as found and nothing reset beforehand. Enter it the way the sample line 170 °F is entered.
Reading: 40 °F
